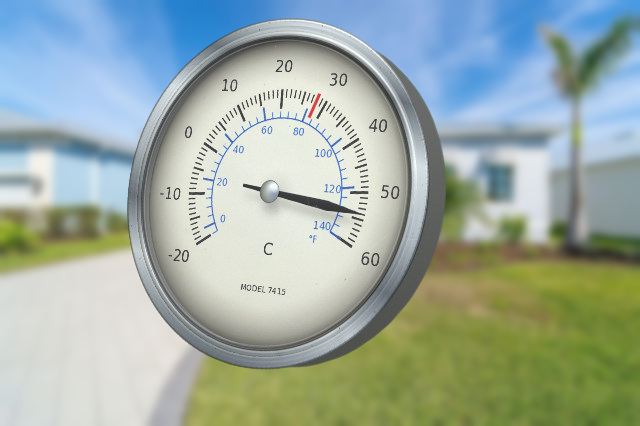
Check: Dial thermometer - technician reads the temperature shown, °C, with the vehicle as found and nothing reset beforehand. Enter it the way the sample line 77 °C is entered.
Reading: 54 °C
